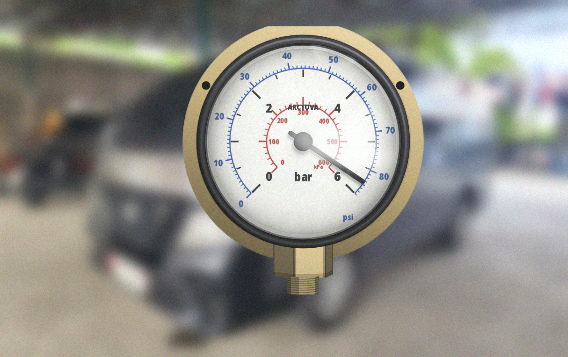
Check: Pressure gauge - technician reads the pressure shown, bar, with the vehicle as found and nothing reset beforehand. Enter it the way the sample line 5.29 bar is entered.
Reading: 5.75 bar
